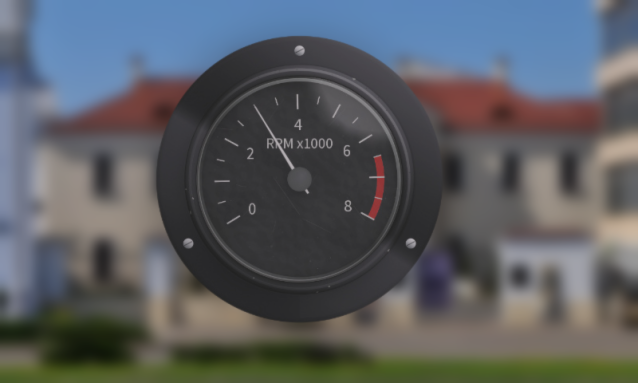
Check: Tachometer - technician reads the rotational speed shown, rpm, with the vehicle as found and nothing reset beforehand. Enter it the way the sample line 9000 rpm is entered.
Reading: 3000 rpm
